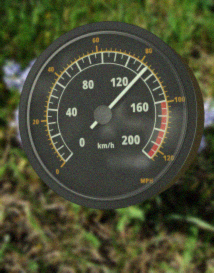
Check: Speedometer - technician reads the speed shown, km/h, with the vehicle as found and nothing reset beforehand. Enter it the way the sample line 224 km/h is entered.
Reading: 135 km/h
